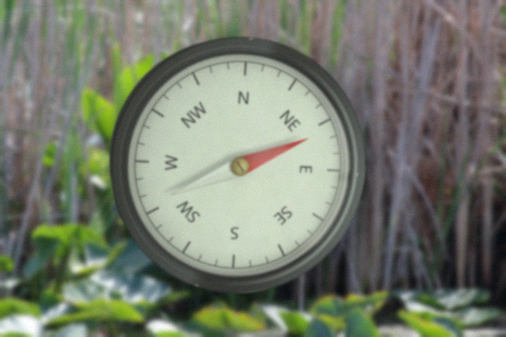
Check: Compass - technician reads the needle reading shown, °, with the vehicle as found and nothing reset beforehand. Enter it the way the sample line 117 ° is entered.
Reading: 65 °
